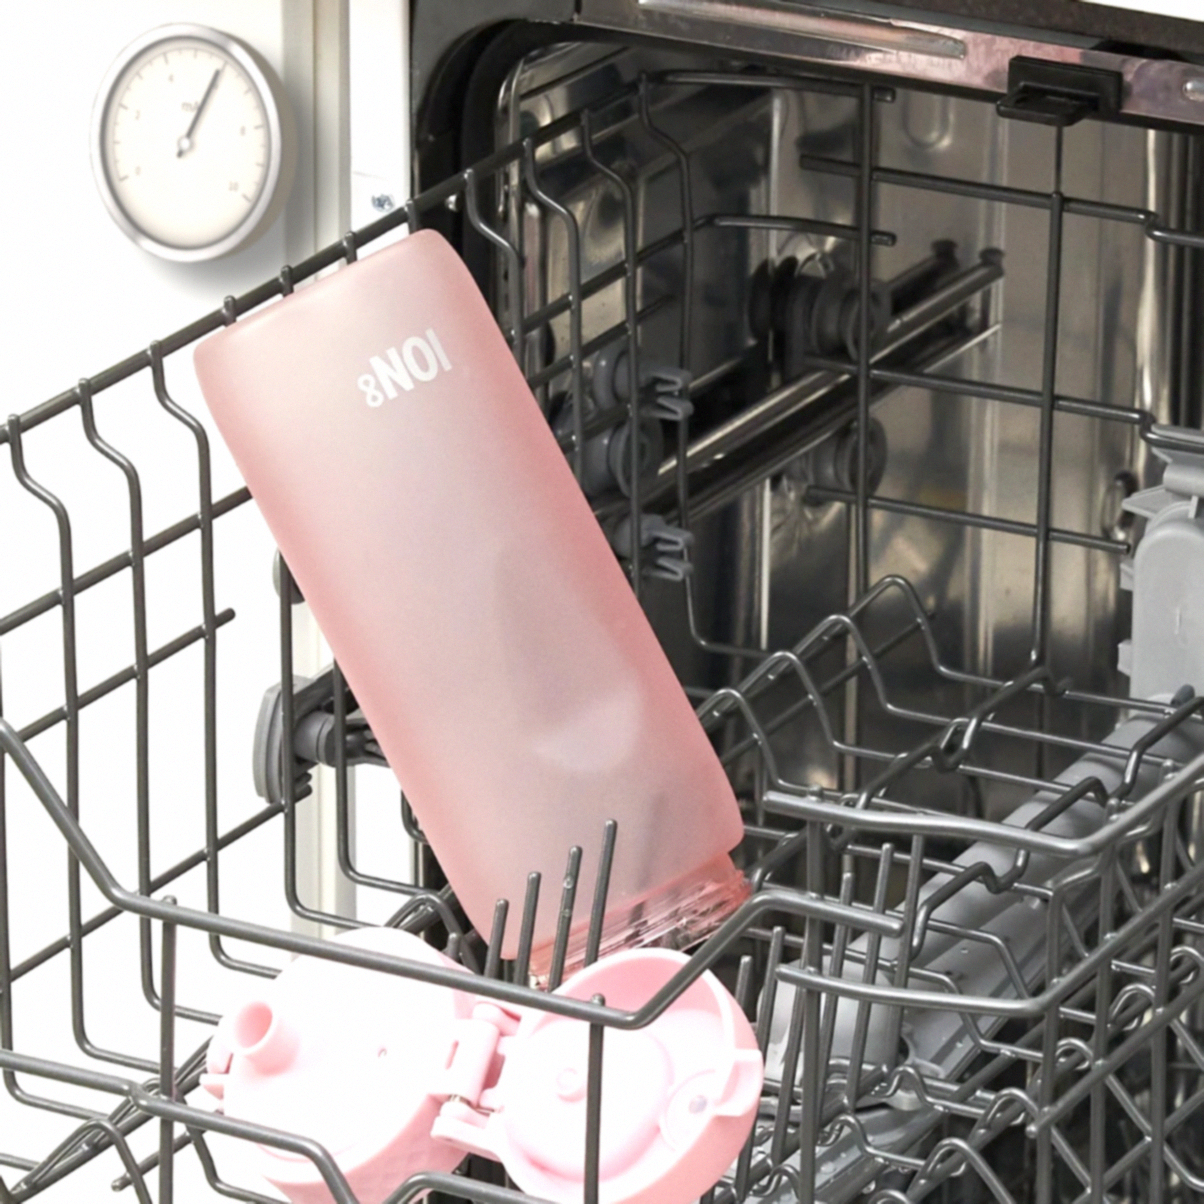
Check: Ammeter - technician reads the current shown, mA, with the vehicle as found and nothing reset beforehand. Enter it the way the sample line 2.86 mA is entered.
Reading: 6 mA
